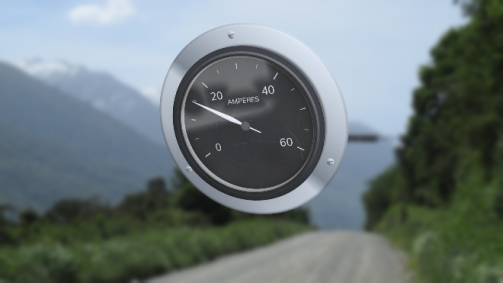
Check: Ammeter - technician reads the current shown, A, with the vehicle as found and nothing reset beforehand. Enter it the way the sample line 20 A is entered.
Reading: 15 A
